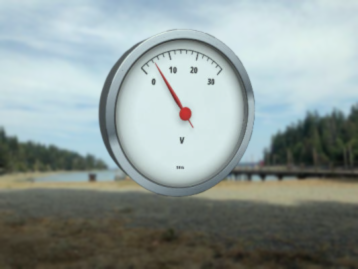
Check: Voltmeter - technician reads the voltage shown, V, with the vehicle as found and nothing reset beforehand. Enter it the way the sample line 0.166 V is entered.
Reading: 4 V
